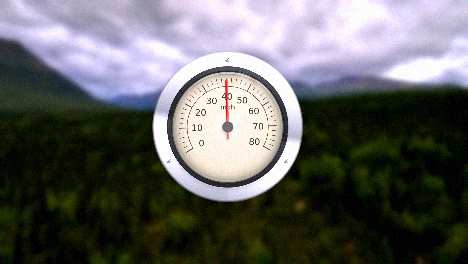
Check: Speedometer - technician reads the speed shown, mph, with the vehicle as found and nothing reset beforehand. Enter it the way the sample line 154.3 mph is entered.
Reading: 40 mph
